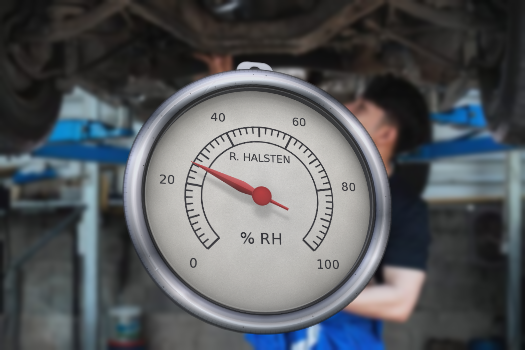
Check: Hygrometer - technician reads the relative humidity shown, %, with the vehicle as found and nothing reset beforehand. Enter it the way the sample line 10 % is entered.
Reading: 26 %
